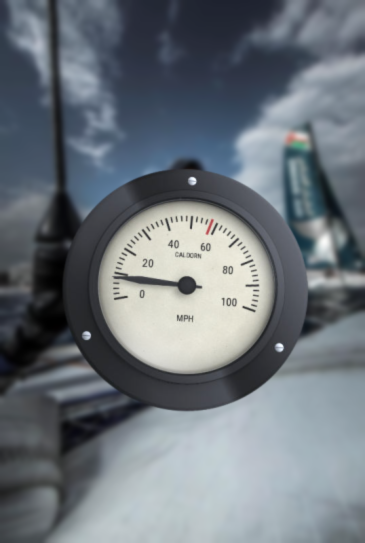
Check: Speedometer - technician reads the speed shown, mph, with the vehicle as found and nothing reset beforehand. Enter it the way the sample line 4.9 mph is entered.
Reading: 8 mph
